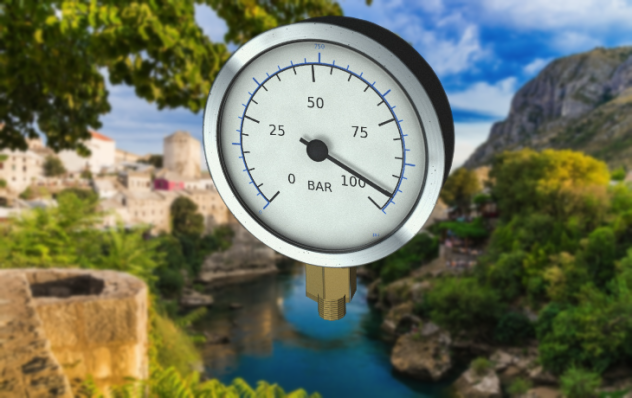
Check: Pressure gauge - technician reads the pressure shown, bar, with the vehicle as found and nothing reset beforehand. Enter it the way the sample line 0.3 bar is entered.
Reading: 95 bar
